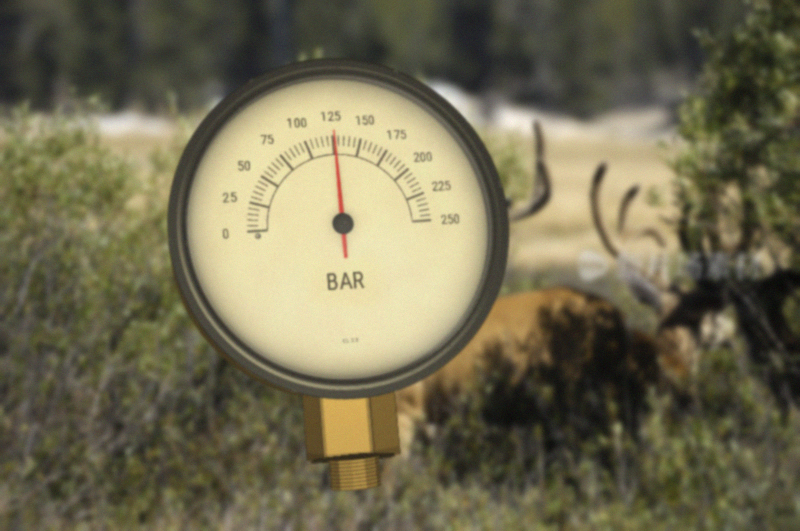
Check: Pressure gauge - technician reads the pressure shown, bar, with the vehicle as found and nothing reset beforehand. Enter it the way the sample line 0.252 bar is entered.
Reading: 125 bar
